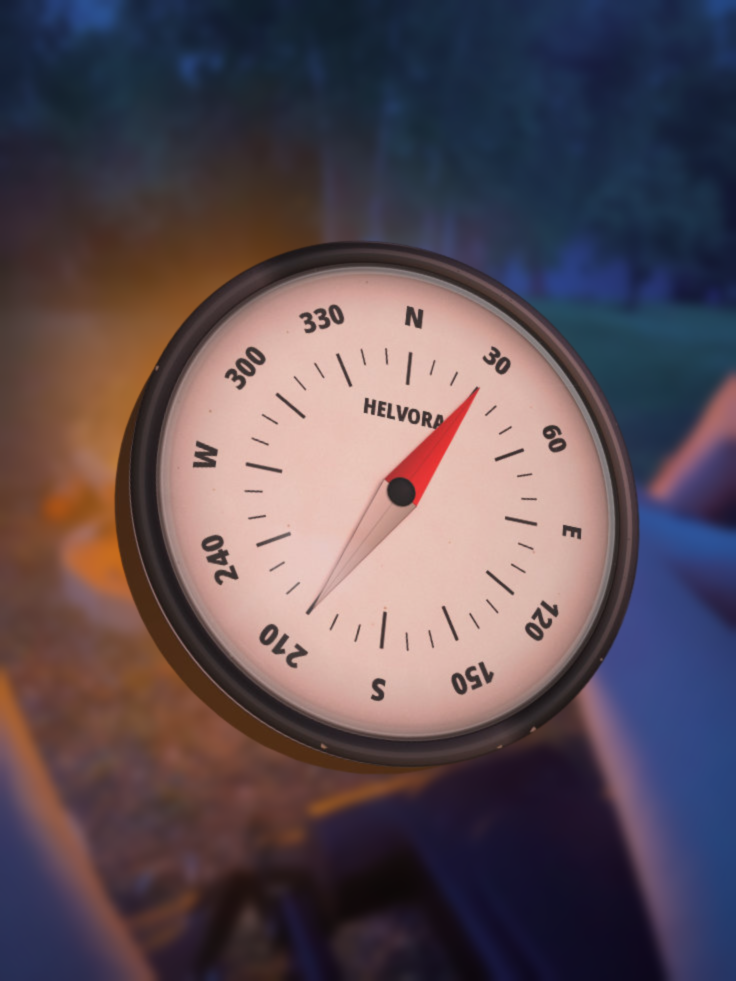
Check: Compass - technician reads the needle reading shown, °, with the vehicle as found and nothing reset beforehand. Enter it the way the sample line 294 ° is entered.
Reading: 30 °
